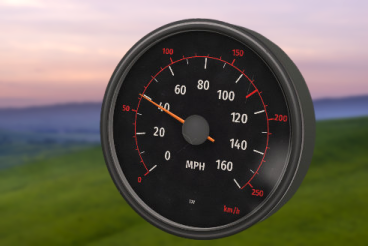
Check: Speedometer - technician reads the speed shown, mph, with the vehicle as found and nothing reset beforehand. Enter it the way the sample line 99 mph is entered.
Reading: 40 mph
